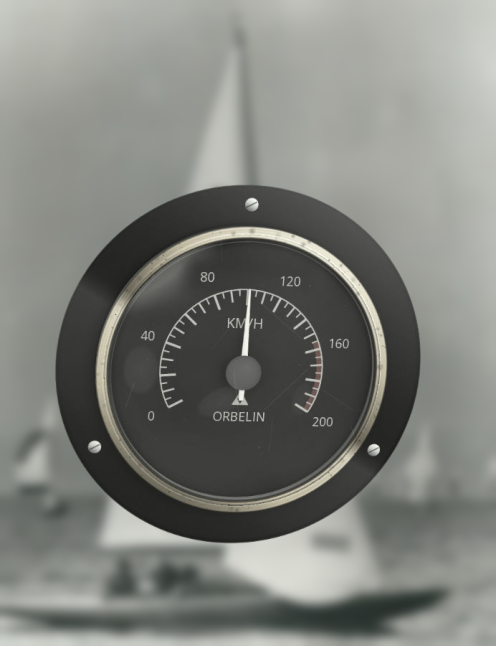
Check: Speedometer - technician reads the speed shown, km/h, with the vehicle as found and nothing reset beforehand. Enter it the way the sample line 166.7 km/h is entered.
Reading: 100 km/h
